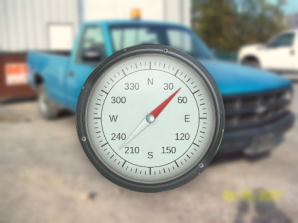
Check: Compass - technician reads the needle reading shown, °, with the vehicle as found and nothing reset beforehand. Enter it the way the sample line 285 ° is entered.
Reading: 45 °
